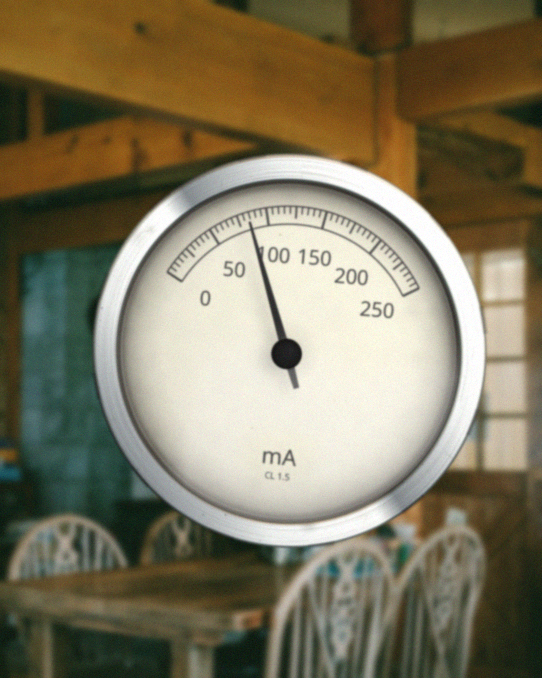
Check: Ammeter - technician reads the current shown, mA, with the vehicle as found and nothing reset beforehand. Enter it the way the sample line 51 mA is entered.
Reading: 85 mA
